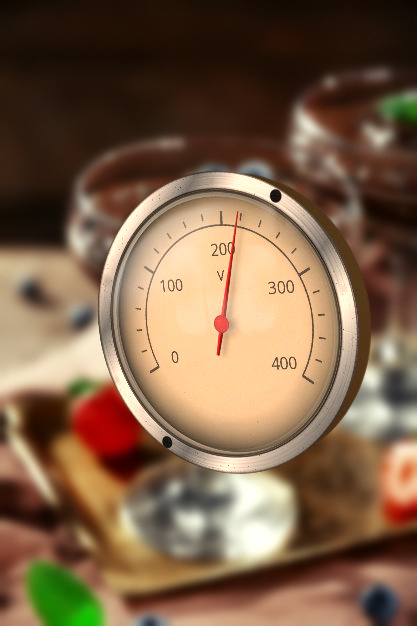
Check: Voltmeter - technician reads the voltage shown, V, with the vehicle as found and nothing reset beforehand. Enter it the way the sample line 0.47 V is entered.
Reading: 220 V
